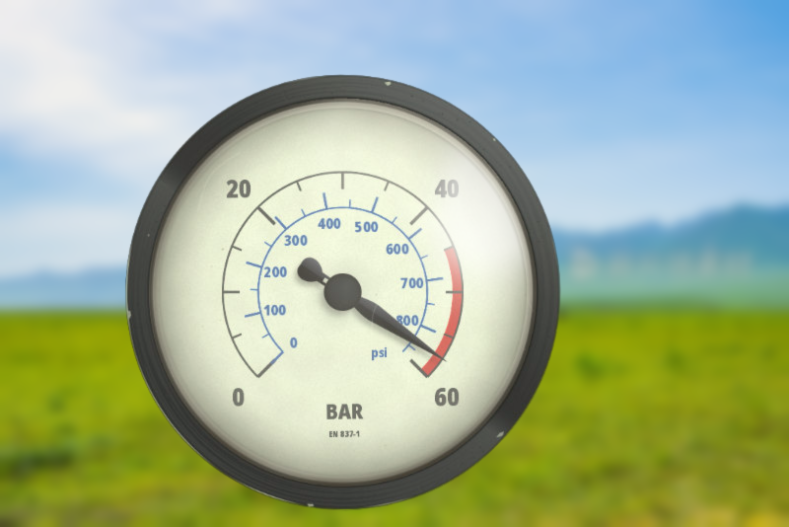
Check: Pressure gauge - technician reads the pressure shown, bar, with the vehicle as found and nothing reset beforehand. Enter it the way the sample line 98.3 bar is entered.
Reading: 57.5 bar
